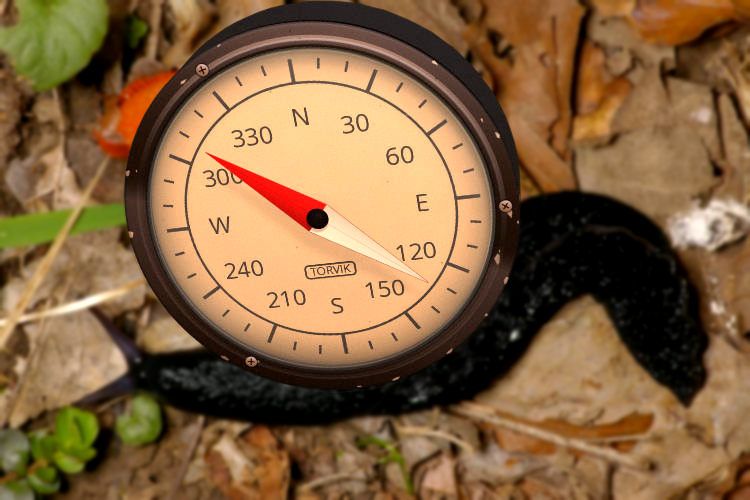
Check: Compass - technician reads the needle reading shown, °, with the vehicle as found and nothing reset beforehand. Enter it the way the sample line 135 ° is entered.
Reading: 310 °
